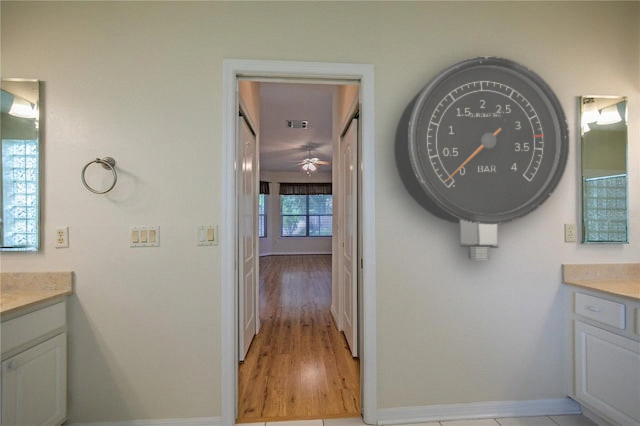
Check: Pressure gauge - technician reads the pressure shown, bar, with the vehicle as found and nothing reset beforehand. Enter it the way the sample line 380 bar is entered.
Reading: 0.1 bar
